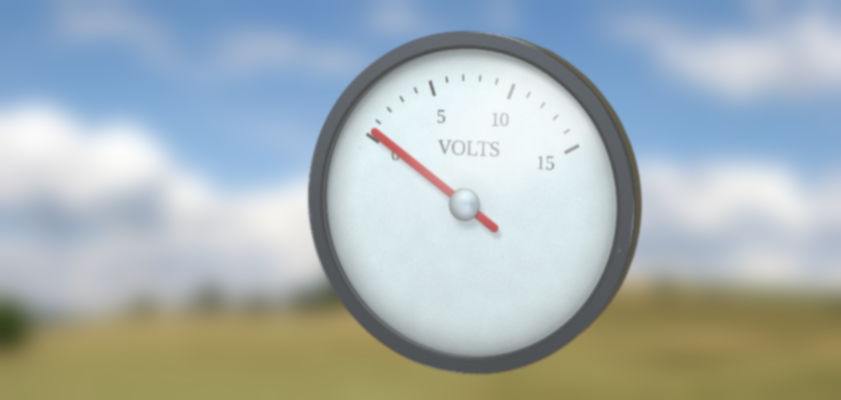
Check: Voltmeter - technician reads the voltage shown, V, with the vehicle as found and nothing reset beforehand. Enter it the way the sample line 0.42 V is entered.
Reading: 0.5 V
